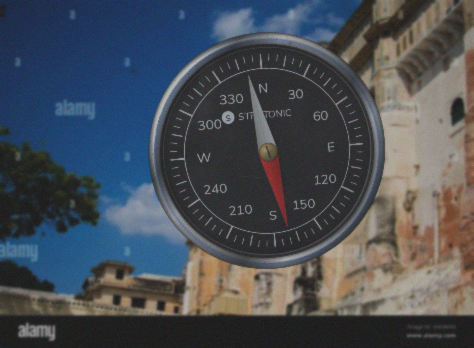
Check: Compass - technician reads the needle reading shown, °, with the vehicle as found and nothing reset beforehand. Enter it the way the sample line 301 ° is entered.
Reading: 170 °
